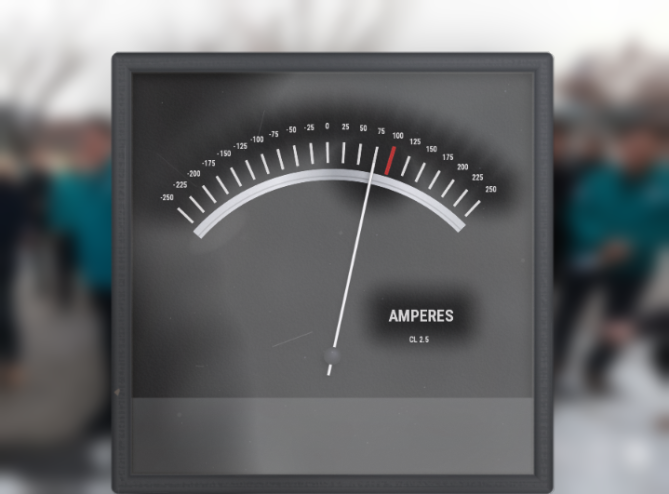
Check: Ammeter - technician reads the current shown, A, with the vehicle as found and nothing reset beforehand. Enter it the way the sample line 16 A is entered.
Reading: 75 A
